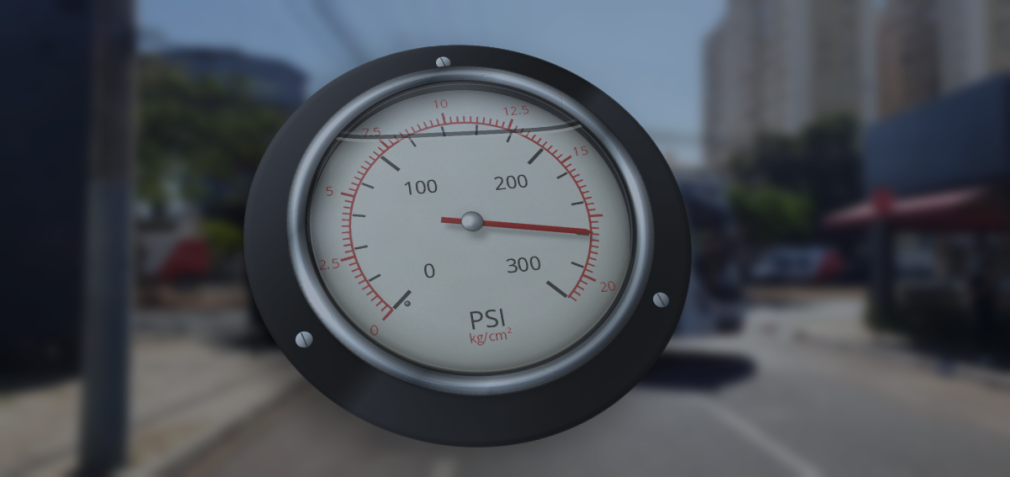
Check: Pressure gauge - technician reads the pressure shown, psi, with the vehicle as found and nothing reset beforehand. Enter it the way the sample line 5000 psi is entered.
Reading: 260 psi
